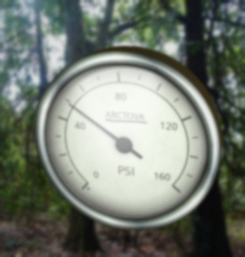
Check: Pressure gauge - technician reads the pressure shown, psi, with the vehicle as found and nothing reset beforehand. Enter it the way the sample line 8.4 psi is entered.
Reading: 50 psi
